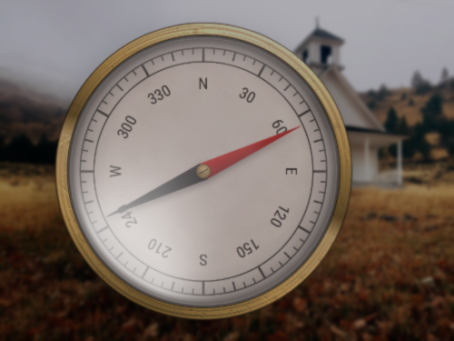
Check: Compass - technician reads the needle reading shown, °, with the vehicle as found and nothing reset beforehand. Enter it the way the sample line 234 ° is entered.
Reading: 65 °
